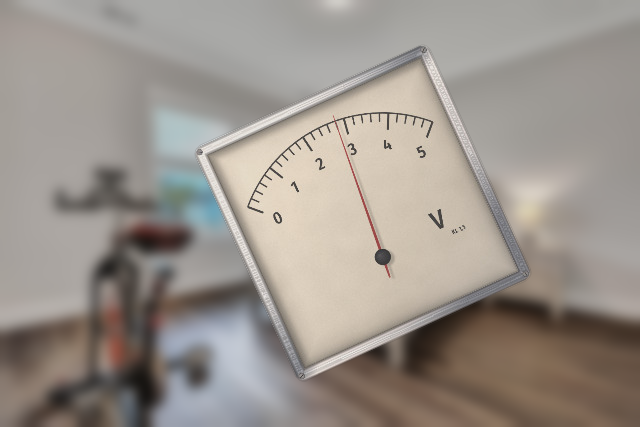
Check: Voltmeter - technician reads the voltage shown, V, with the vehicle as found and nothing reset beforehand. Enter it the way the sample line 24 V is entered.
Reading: 2.8 V
